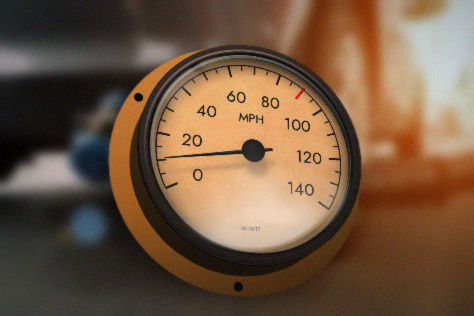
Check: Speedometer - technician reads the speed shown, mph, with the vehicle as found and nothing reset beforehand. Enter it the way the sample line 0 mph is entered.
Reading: 10 mph
